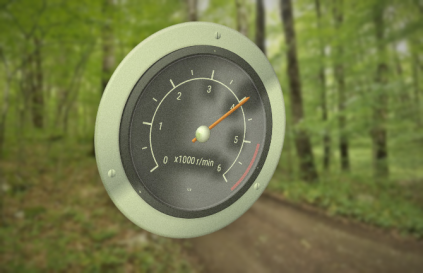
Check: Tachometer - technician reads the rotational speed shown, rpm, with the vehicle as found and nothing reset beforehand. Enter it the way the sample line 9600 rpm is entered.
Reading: 4000 rpm
